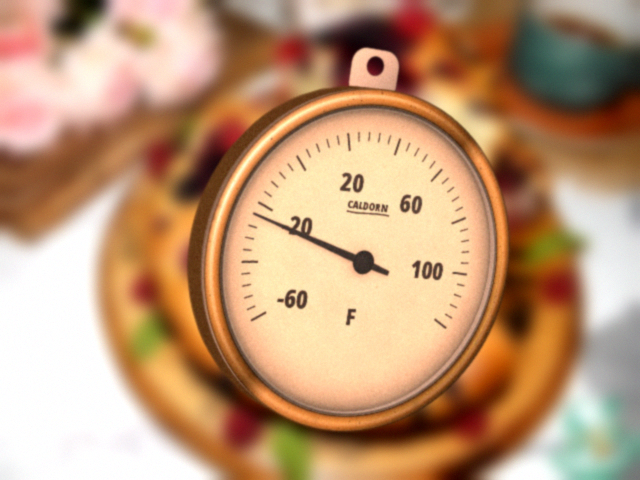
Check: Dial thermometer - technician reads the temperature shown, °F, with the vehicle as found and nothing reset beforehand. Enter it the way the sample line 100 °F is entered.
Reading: -24 °F
